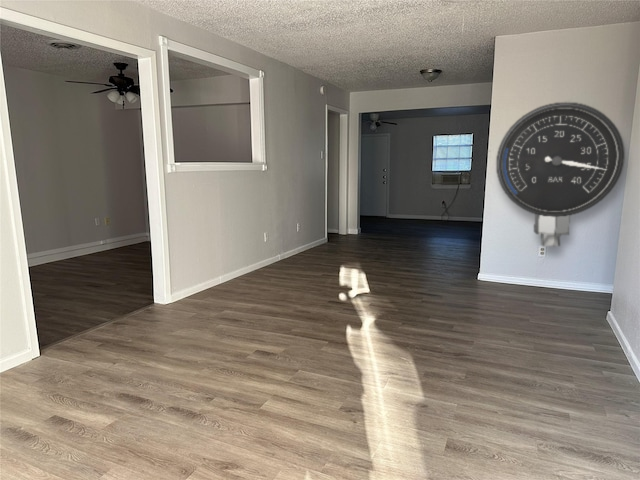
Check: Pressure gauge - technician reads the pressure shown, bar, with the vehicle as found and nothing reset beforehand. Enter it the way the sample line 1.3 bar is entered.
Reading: 35 bar
